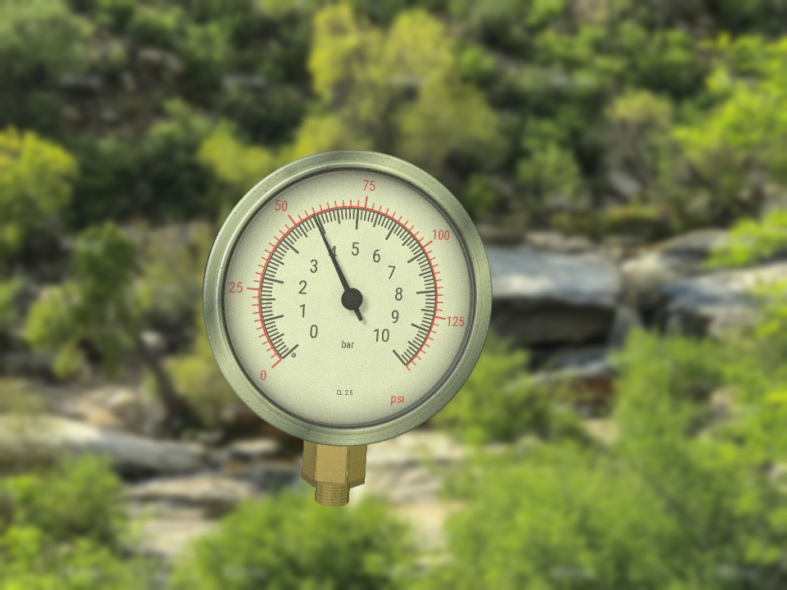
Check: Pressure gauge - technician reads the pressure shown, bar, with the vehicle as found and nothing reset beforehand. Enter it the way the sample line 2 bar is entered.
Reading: 3.9 bar
